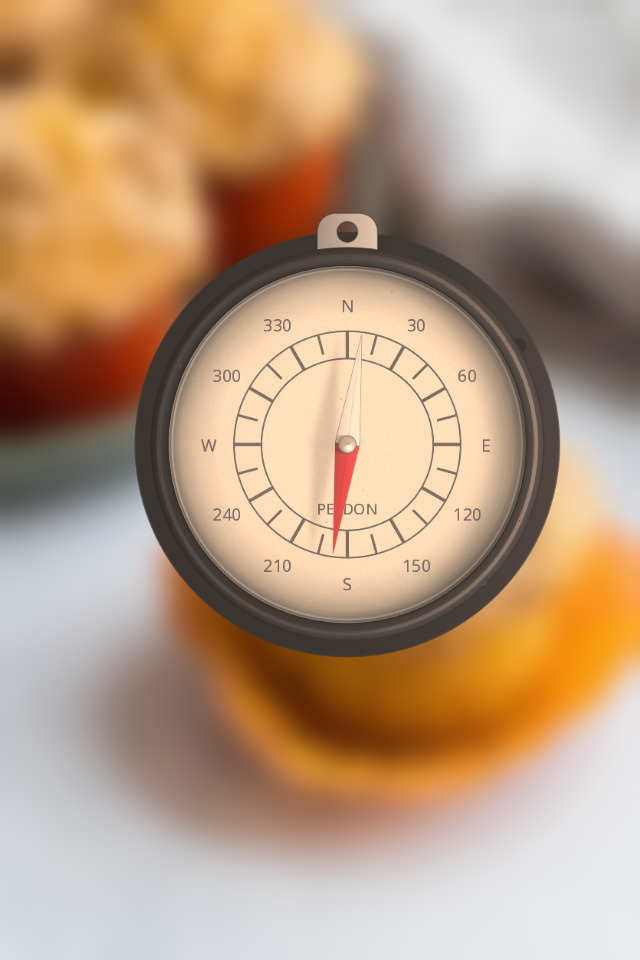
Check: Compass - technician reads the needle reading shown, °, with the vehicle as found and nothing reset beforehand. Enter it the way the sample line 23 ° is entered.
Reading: 187.5 °
